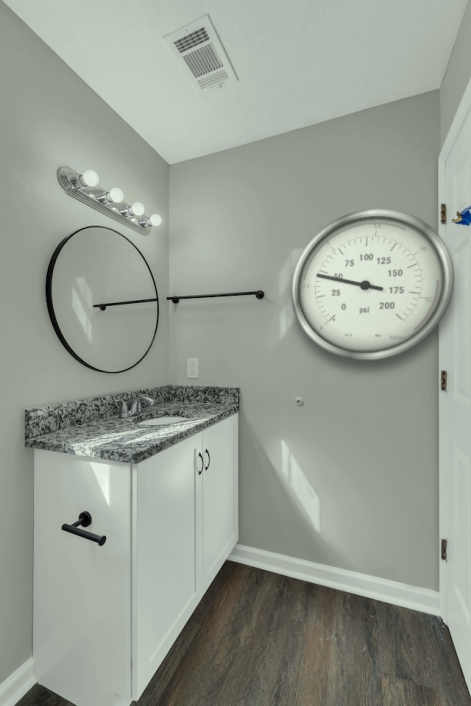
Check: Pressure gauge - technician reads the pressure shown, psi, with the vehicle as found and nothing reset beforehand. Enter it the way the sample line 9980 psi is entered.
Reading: 45 psi
